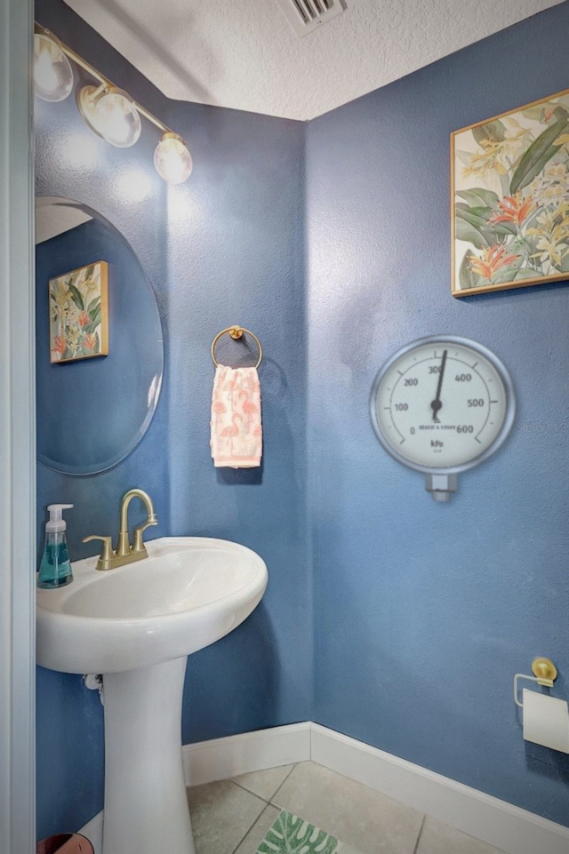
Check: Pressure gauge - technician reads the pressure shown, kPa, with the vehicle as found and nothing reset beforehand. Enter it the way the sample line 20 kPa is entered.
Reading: 325 kPa
